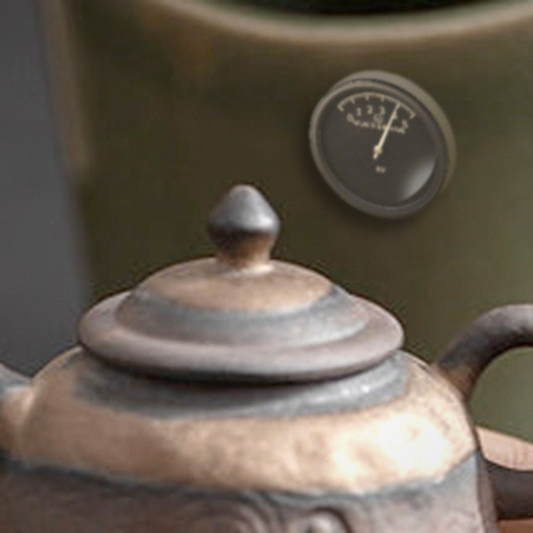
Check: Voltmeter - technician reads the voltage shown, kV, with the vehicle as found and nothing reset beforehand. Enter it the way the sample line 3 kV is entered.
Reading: 4 kV
